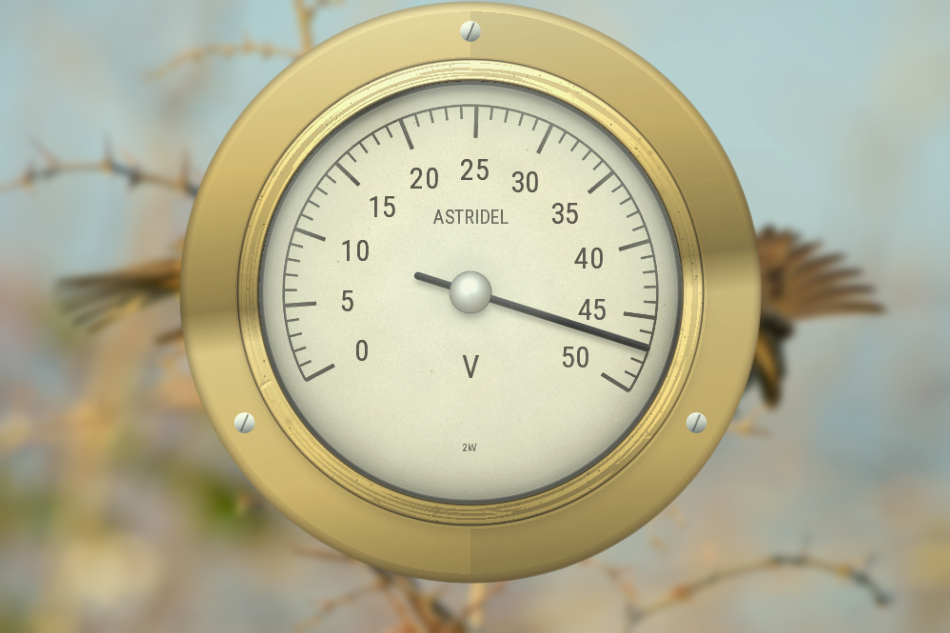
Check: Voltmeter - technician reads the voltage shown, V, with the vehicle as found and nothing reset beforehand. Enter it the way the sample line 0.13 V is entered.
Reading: 47 V
